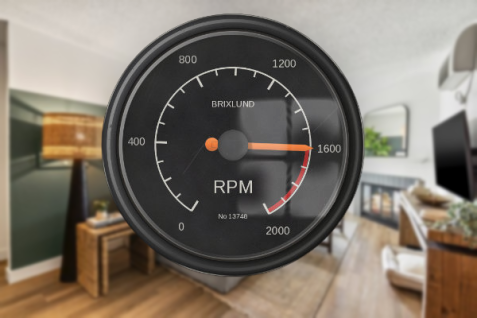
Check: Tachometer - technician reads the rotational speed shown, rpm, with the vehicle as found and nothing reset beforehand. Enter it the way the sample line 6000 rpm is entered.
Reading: 1600 rpm
